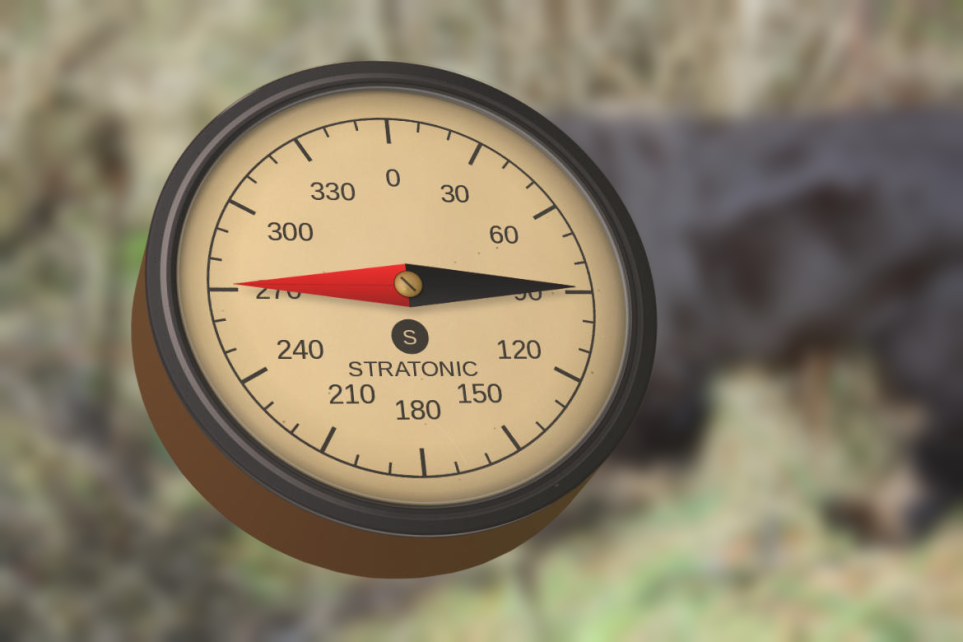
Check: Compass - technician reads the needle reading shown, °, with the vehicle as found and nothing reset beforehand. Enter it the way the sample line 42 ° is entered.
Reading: 270 °
